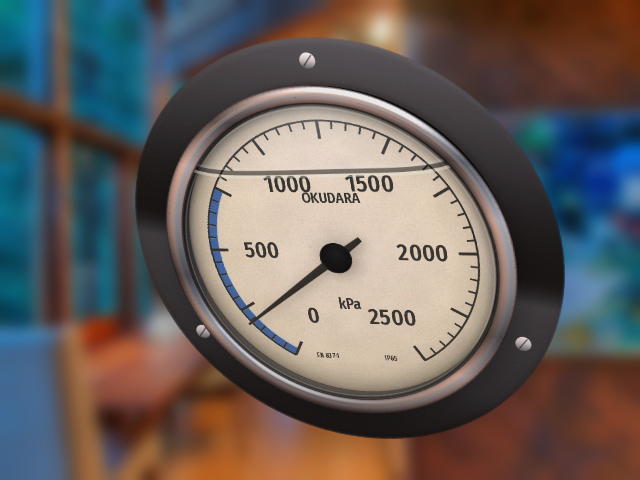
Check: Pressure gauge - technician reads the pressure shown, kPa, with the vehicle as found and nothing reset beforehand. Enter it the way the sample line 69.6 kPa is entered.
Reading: 200 kPa
